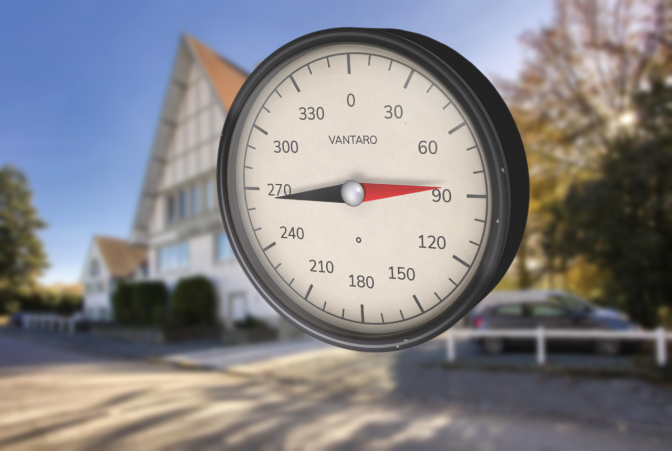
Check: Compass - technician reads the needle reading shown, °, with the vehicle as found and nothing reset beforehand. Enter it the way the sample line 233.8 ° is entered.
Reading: 85 °
